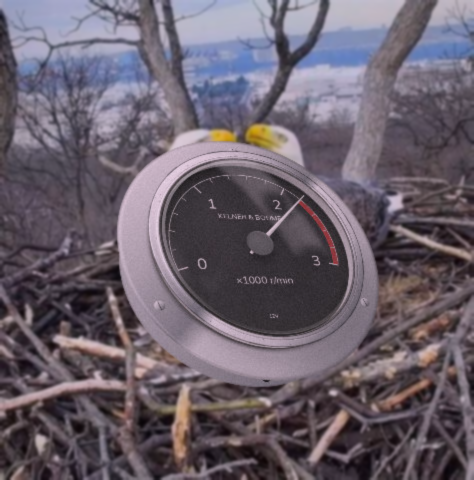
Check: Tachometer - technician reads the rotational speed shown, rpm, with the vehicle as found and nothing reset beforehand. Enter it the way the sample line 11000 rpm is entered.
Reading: 2200 rpm
